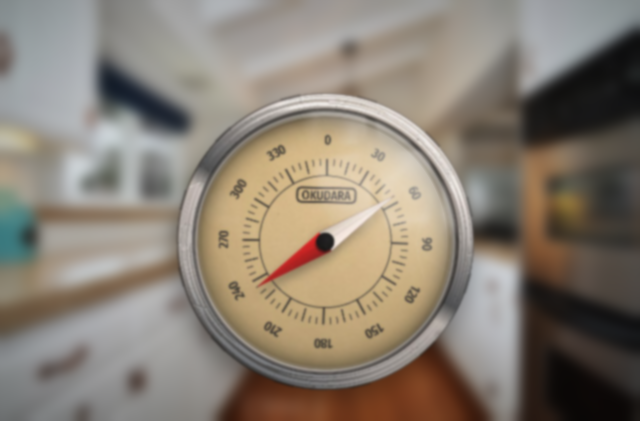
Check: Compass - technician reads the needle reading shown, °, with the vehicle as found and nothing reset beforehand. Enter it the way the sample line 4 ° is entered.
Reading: 235 °
